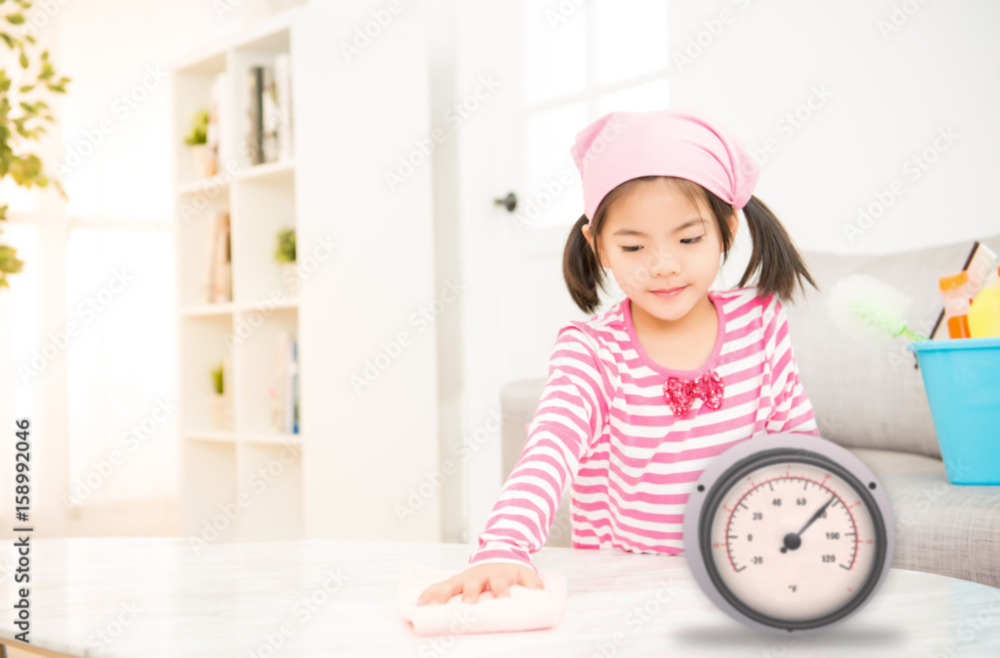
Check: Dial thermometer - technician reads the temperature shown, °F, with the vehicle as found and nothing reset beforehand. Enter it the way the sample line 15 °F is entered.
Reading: 76 °F
